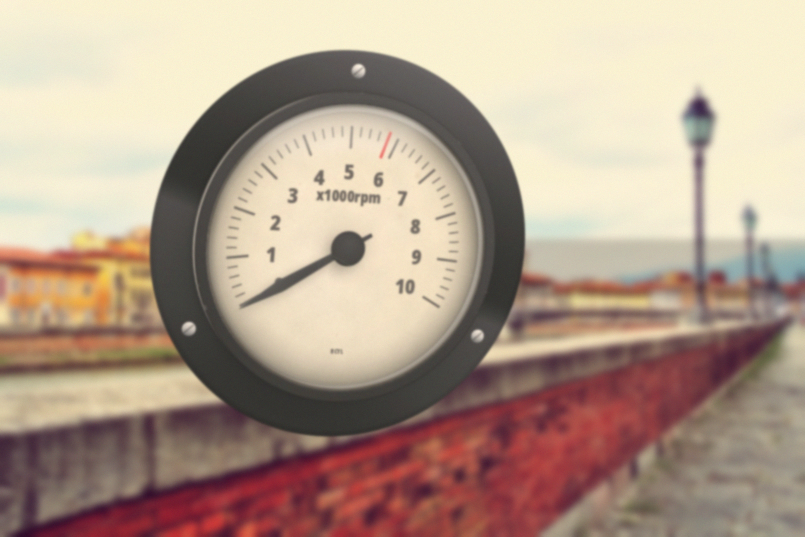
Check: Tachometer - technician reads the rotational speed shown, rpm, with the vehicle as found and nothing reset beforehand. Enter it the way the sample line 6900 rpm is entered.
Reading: 0 rpm
